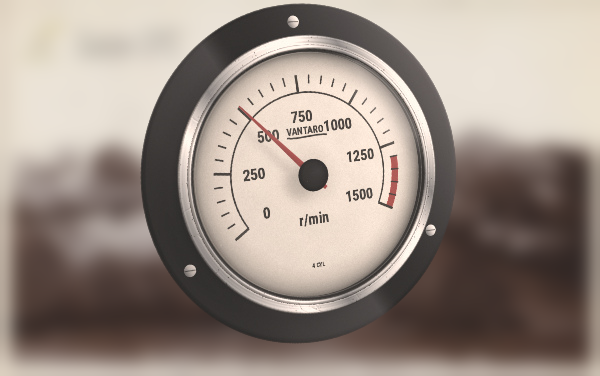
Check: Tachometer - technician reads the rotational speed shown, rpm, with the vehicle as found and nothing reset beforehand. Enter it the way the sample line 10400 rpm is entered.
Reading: 500 rpm
